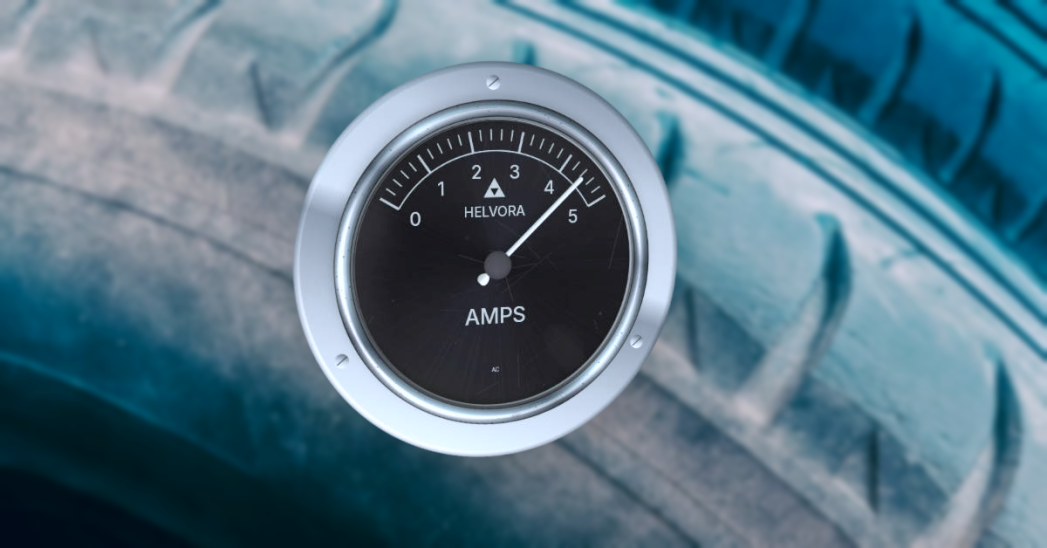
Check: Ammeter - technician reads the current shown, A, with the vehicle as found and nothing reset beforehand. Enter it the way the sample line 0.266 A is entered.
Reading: 4.4 A
